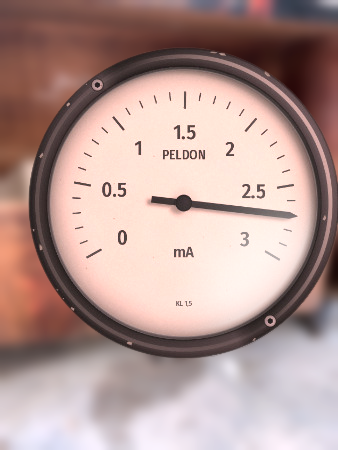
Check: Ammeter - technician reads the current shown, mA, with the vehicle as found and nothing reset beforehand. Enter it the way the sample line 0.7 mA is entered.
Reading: 2.7 mA
